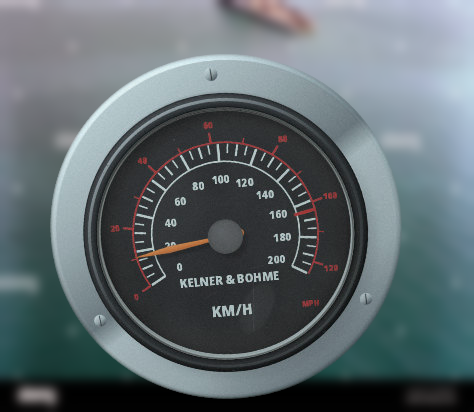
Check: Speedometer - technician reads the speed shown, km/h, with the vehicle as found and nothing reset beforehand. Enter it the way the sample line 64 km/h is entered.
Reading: 17.5 km/h
